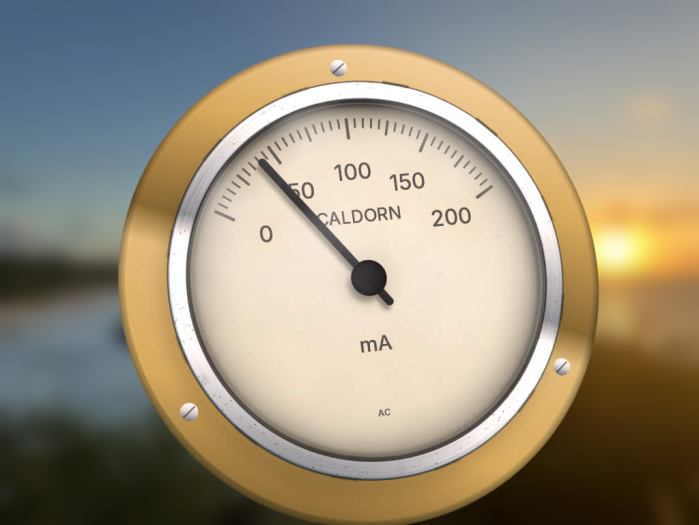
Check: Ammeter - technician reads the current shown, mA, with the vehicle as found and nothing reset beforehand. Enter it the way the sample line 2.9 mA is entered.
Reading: 40 mA
